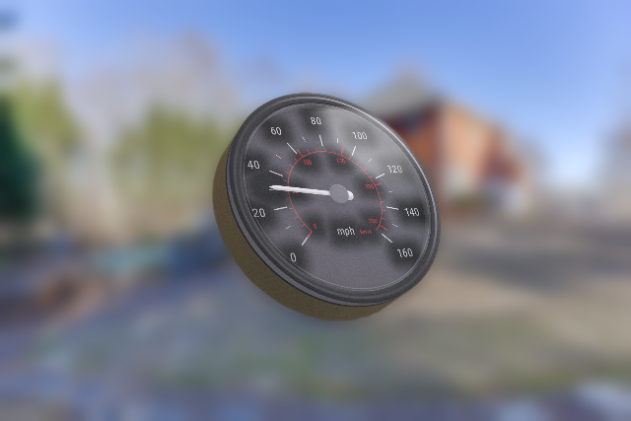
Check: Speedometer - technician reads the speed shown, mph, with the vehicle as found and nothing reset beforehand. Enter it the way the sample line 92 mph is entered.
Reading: 30 mph
